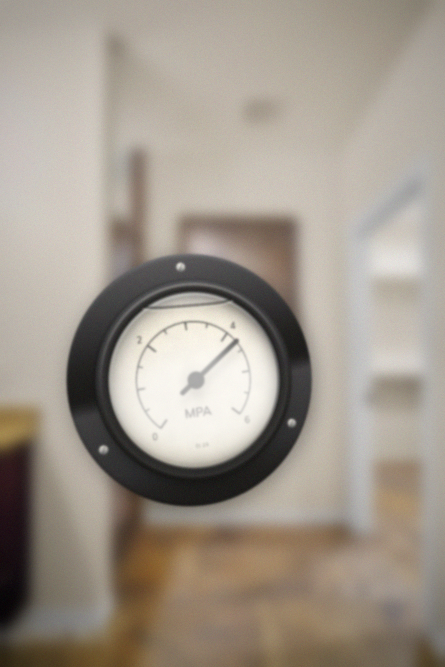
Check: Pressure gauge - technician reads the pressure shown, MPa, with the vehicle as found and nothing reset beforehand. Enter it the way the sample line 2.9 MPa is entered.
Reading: 4.25 MPa
